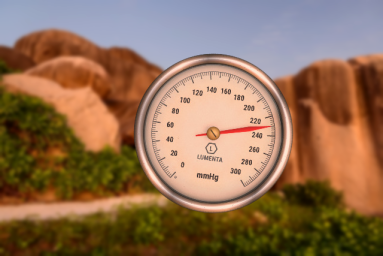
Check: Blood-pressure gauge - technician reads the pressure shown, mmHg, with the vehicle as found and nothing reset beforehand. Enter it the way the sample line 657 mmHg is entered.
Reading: 230 mmHg
